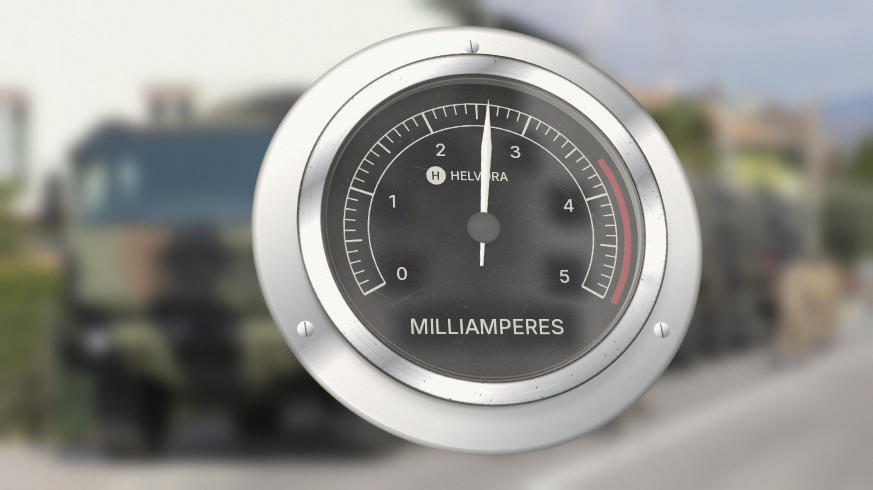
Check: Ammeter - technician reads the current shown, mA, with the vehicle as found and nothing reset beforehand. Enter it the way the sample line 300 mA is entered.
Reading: 2.6 mA
